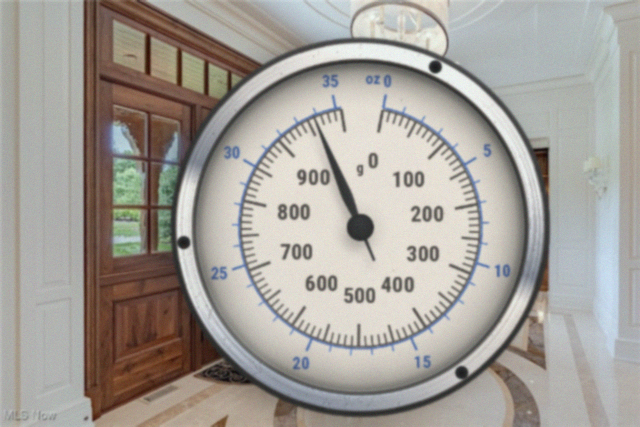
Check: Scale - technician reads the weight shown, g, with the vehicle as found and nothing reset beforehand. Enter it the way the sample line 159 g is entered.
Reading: 960 g
